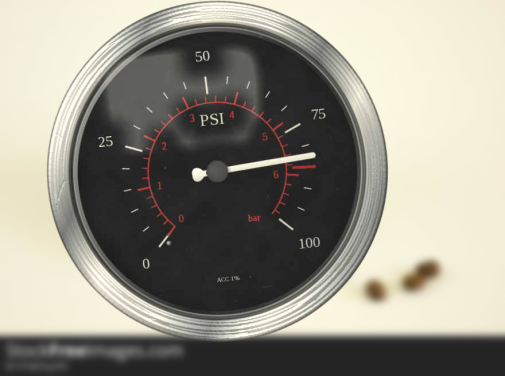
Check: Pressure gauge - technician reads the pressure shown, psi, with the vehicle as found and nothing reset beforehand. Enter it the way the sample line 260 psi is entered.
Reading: 82.5 psi
